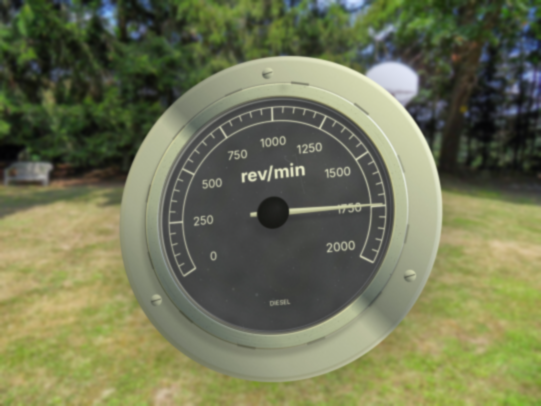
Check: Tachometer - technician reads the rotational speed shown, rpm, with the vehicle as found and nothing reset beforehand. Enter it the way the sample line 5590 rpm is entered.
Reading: 1750 rpm
